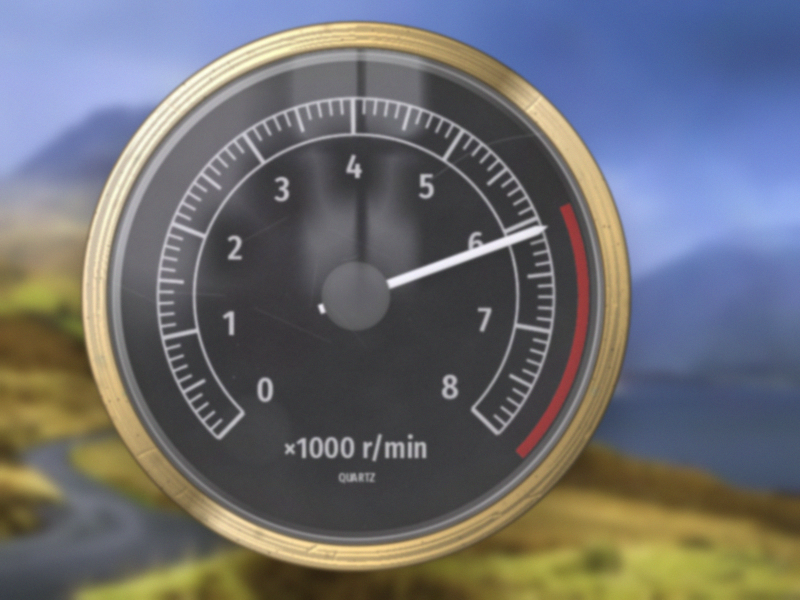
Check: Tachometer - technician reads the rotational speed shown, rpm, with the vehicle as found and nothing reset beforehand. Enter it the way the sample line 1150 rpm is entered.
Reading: 6100 rpm
